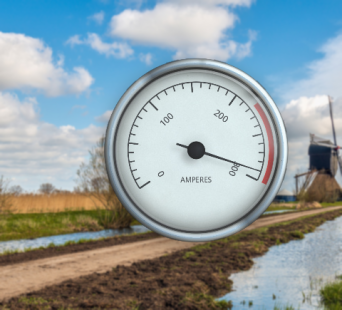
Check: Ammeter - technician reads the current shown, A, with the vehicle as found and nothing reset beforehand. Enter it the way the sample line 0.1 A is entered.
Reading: 290 A
